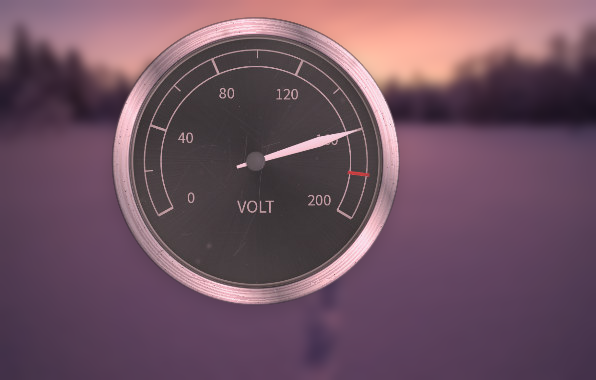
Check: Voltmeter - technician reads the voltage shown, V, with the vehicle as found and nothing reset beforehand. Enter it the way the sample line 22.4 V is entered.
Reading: 160 V
